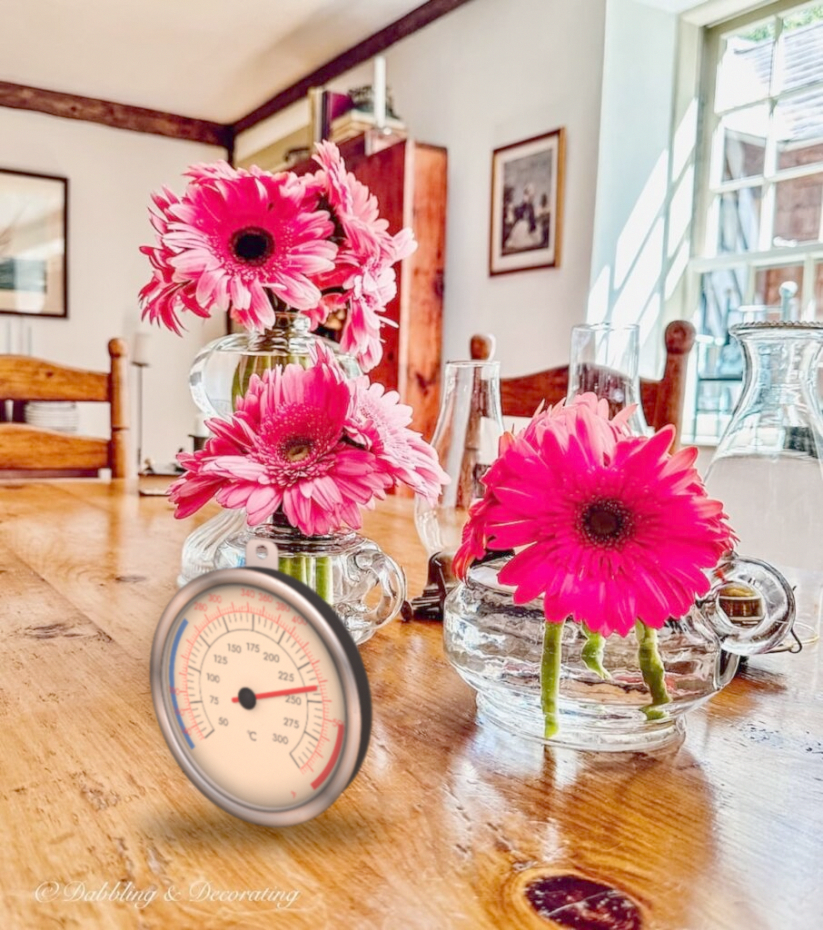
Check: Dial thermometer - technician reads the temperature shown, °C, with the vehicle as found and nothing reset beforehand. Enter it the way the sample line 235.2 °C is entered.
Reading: 240 °C
